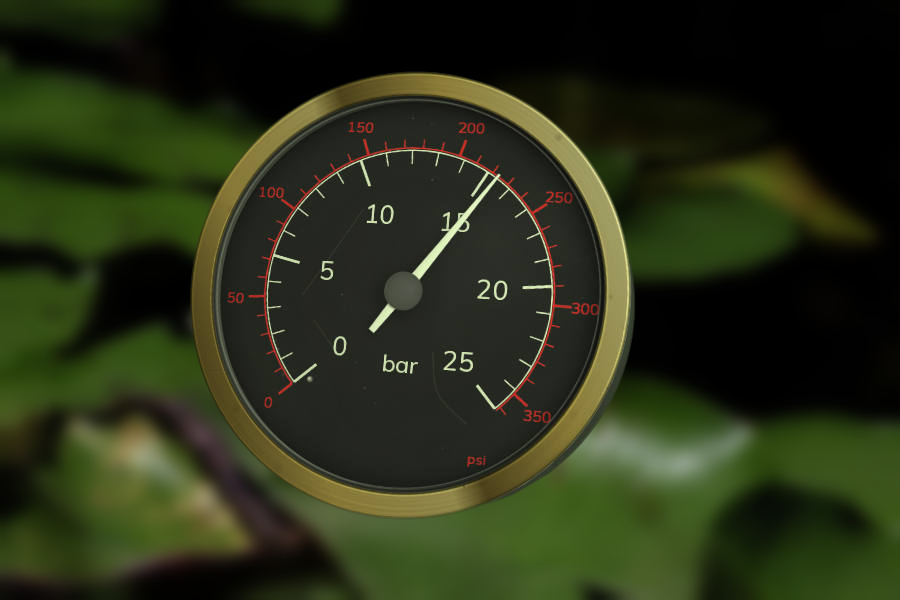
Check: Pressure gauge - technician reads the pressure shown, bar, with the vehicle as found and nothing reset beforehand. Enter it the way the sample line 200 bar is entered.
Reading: 15.5 bar
